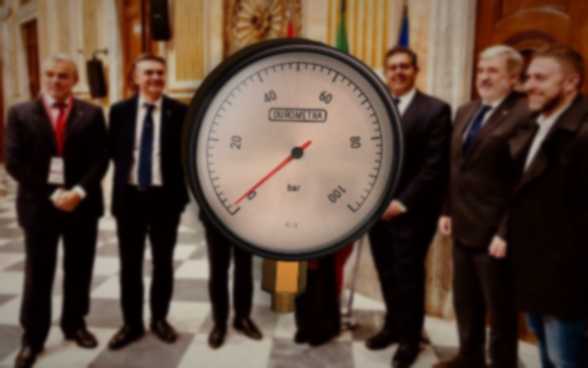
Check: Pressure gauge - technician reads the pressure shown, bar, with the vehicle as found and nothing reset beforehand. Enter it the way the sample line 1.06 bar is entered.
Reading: 2 bar
